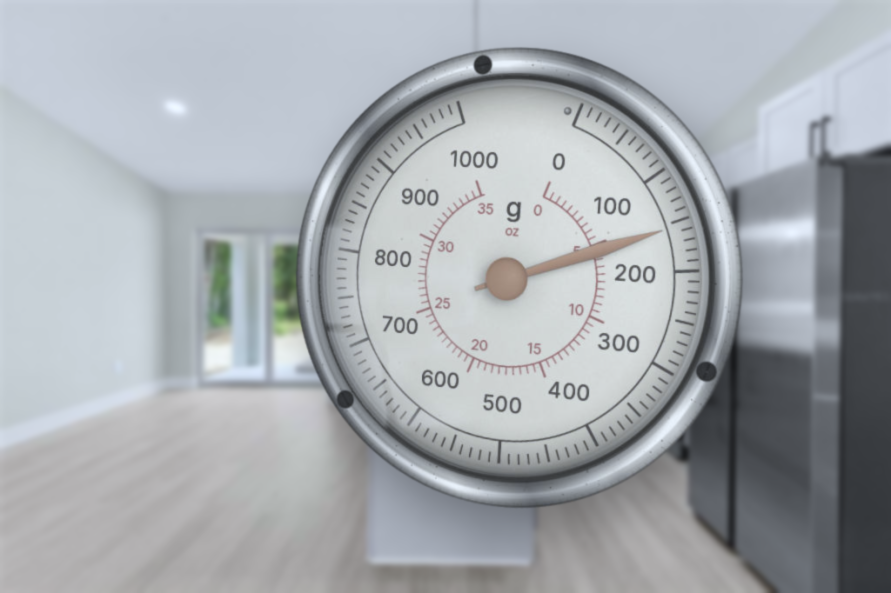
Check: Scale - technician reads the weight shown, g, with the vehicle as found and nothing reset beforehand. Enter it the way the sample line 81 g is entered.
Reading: 155 g
